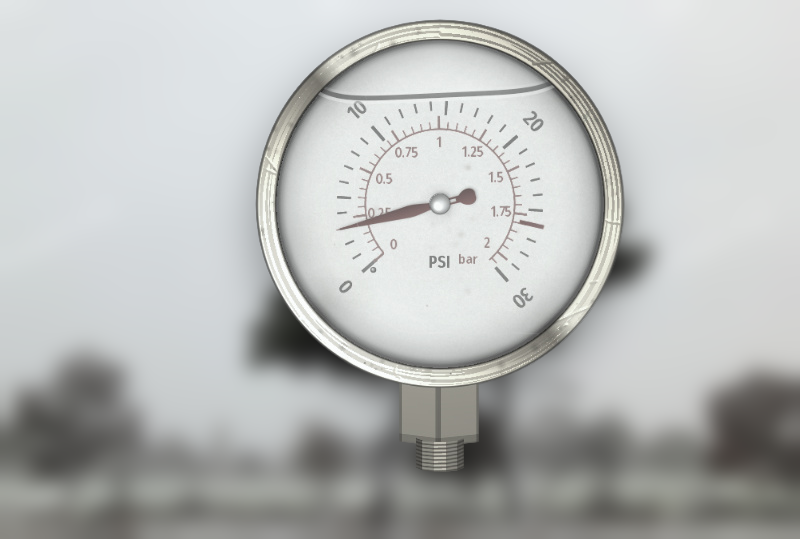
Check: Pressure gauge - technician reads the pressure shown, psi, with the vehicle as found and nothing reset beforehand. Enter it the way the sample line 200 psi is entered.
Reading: 3 psi
